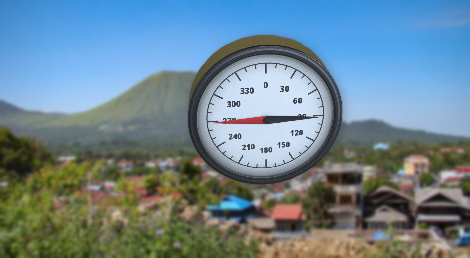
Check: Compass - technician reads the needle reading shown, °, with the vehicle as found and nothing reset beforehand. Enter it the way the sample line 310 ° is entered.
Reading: 270 °
